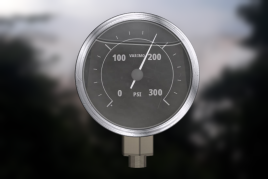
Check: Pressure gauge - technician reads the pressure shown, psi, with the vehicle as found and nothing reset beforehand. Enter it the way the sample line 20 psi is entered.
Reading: 180 psi
